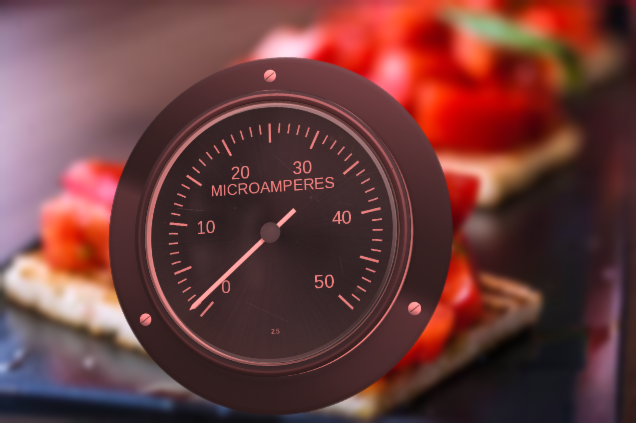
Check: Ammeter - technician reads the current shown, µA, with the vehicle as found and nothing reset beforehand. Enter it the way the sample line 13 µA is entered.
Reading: 1 µA
